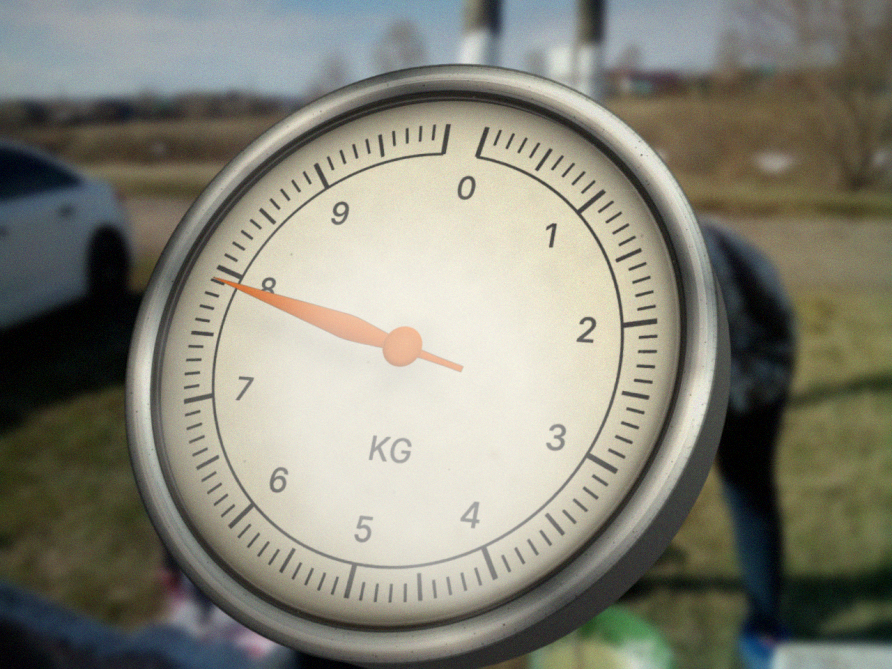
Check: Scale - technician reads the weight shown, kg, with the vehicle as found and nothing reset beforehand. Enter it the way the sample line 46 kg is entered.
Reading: 7.9 kg
